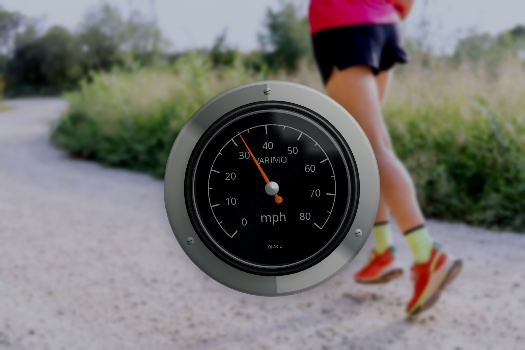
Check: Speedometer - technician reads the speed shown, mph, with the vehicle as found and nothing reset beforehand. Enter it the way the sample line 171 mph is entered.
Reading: 32.5 mph
